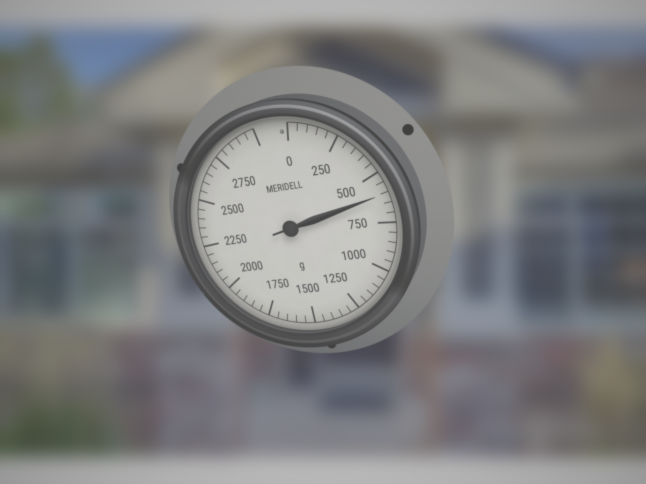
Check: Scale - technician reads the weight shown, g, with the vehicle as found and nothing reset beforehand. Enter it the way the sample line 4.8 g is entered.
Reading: 600 g
